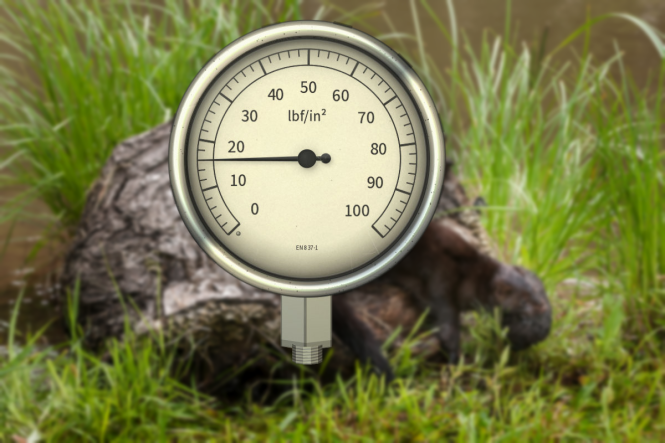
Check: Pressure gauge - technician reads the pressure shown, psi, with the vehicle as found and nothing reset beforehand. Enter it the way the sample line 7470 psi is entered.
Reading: 16 psi
